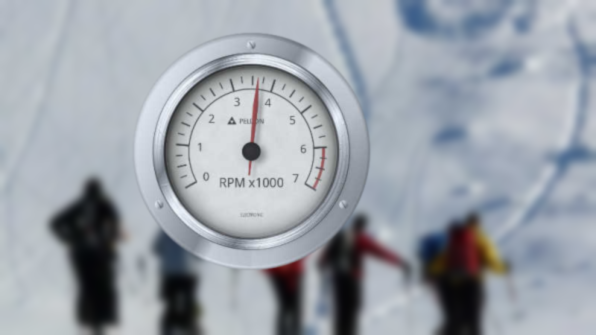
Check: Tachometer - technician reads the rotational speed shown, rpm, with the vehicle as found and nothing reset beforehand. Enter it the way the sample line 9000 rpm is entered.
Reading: 3625 rpm
